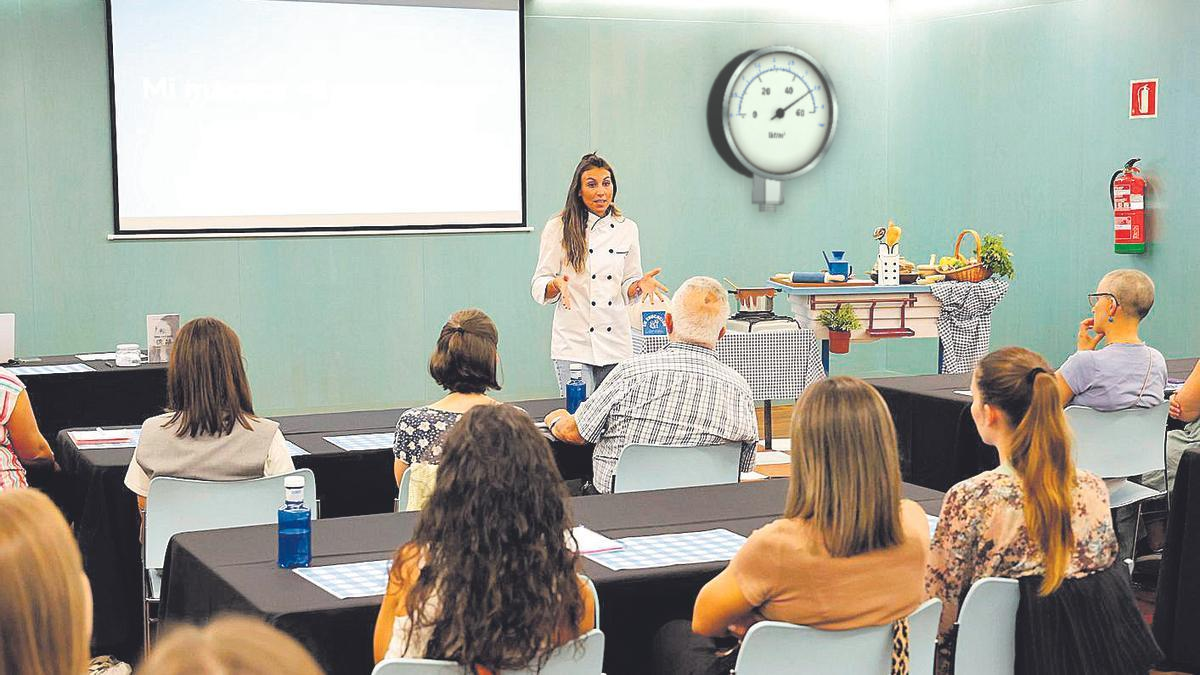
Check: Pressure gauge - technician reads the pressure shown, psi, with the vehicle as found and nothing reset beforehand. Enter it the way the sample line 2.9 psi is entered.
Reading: 50 psi
